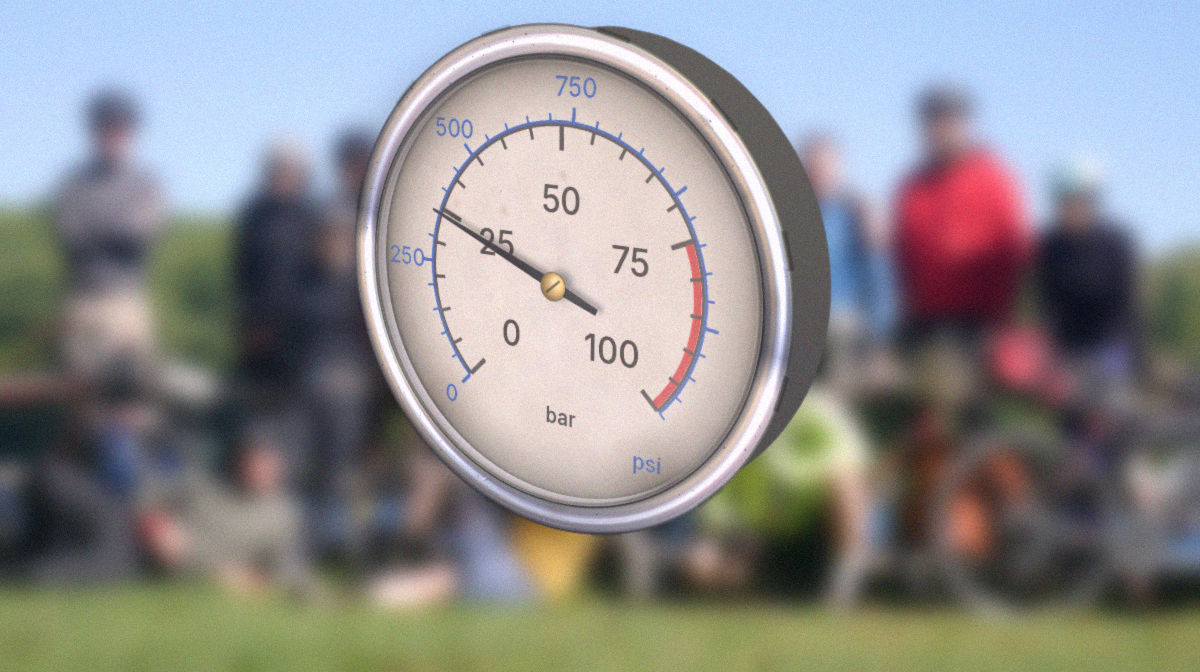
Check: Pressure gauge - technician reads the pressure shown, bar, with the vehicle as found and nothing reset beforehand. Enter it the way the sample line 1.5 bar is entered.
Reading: 25 bar
